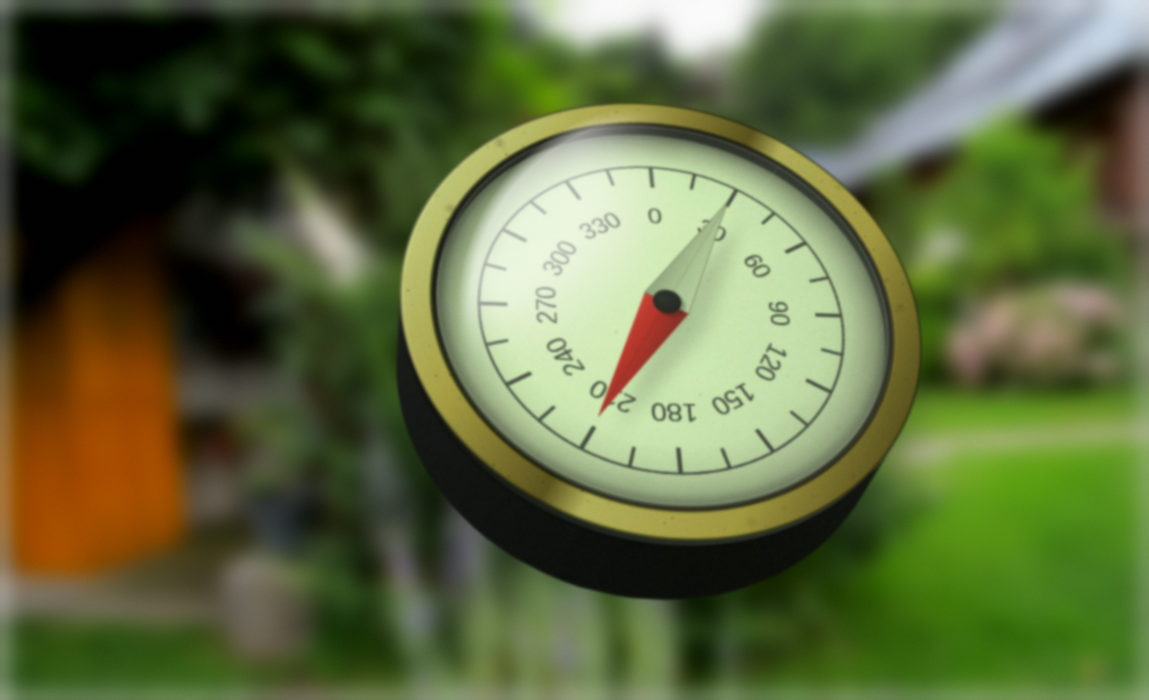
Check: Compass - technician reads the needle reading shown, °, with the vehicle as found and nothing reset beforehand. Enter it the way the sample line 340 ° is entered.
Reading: 210 °
